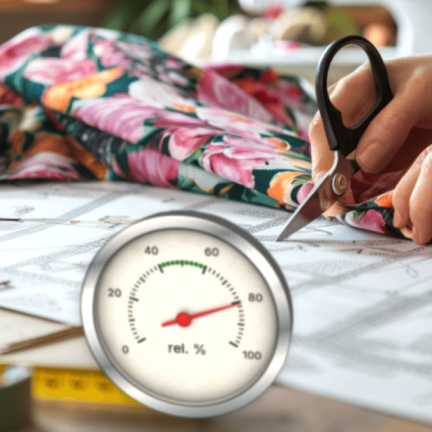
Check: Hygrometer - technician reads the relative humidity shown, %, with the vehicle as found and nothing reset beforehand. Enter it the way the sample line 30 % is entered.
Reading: 80 %
